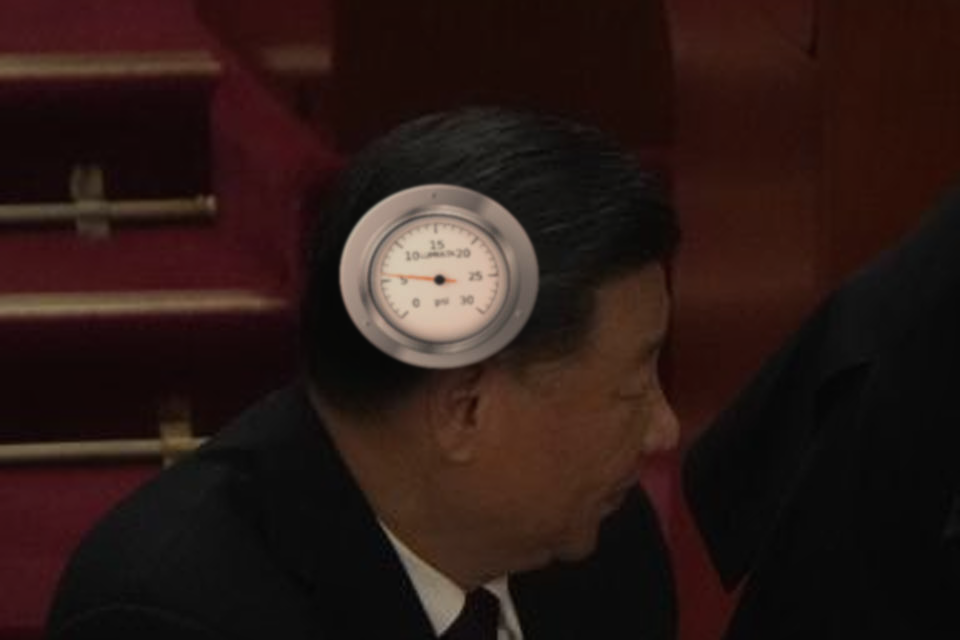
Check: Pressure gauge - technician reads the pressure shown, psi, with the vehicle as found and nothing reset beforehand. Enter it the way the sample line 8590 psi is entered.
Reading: 6 psi
